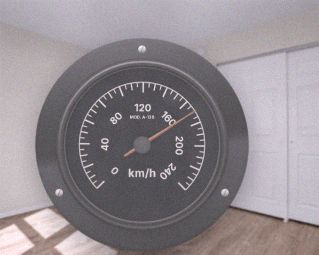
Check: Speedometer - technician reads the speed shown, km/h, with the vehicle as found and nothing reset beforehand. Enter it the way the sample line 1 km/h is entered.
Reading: 170 km/h
